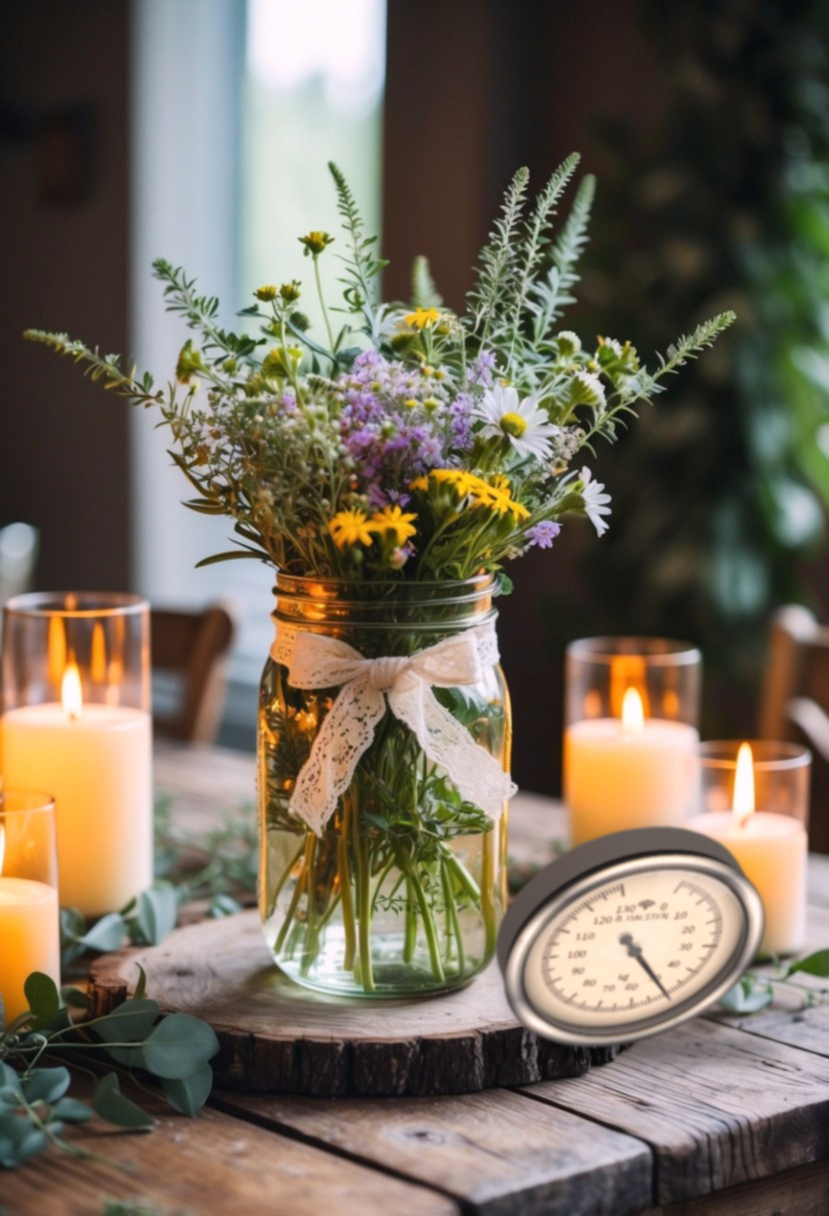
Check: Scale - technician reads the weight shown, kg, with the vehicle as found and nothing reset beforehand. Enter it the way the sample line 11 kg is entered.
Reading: 50 kg
